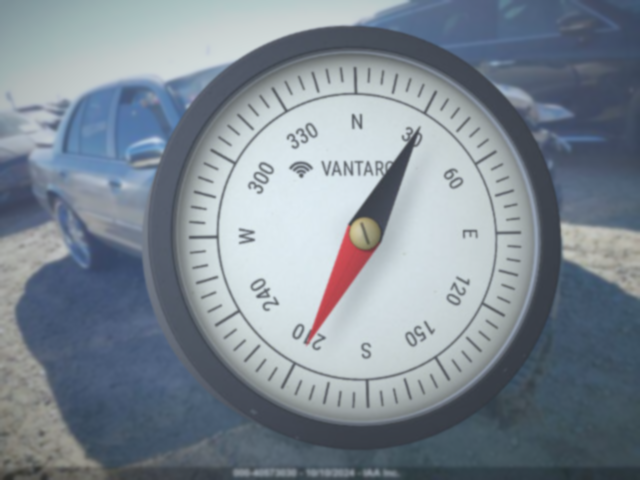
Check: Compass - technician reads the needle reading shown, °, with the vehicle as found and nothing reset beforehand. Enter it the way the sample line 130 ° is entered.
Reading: 210 °
